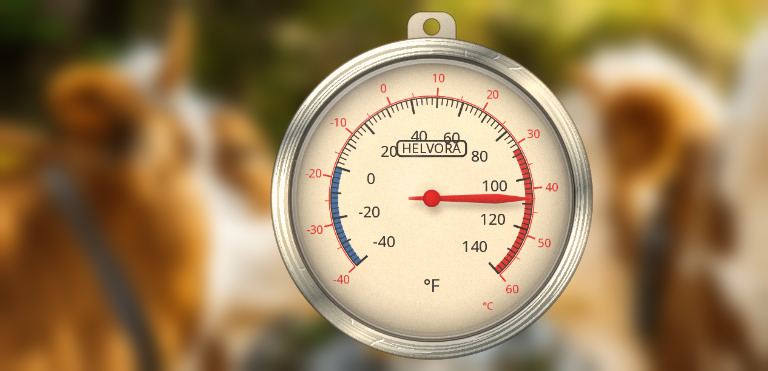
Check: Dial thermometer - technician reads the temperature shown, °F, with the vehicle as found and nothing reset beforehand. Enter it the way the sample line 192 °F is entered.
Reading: 108 °F
